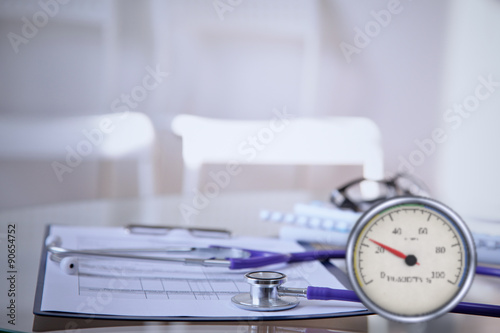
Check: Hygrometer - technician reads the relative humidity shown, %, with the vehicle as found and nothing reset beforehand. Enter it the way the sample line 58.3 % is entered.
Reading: 24 %
